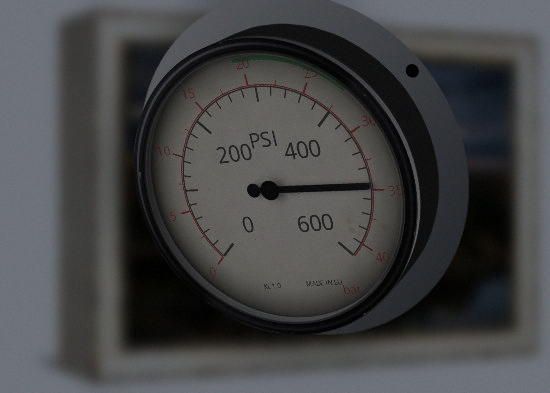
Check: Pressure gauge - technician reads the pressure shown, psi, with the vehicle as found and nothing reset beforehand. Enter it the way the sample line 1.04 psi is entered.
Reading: 500 psi
